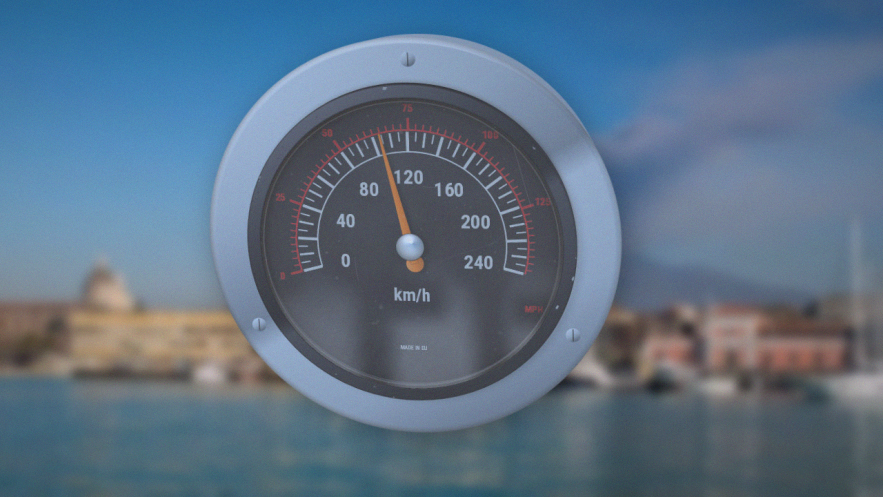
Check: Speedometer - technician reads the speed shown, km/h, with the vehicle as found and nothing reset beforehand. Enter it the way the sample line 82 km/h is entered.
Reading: 105 km/h
